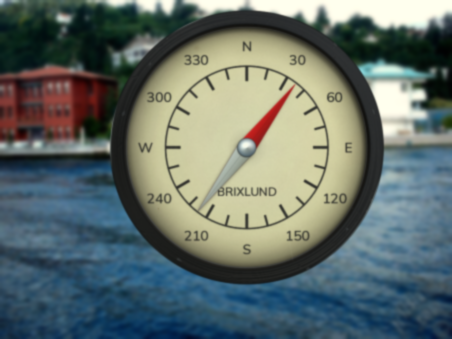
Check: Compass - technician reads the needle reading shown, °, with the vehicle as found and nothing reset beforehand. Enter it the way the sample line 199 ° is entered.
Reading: 37.5 °
